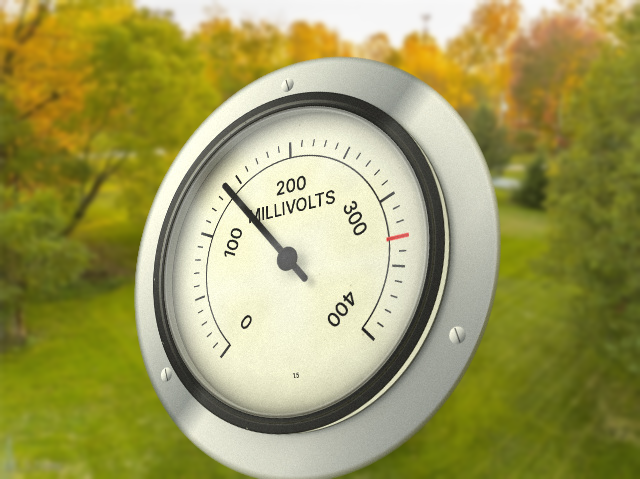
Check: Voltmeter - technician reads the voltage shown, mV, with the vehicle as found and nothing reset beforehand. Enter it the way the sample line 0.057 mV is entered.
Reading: 140 mV
